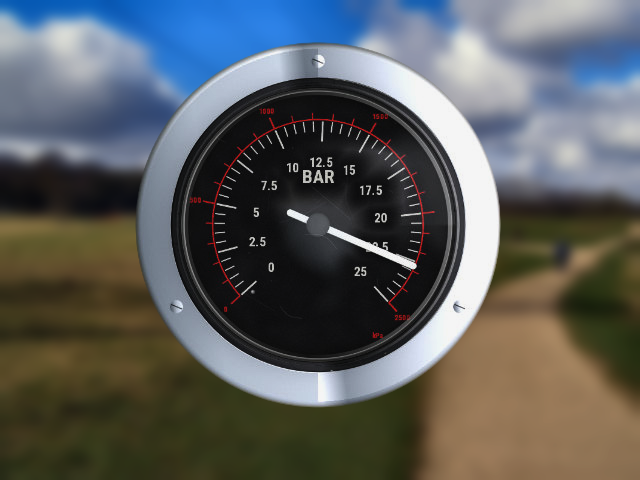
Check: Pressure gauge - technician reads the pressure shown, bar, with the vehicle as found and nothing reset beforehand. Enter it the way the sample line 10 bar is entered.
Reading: 22.75 bar
